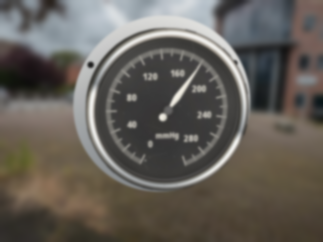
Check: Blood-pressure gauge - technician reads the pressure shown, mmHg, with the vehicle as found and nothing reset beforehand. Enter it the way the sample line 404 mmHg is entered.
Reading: 180 mmHg
